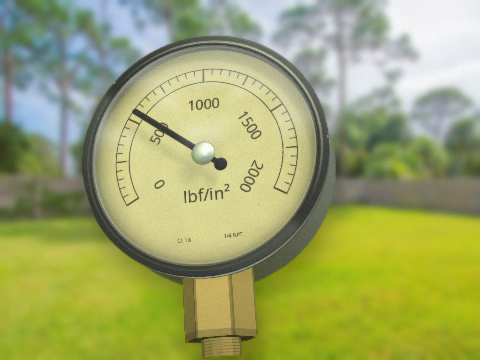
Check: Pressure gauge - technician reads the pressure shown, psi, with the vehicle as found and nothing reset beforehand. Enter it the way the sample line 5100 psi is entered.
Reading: 550 psi
